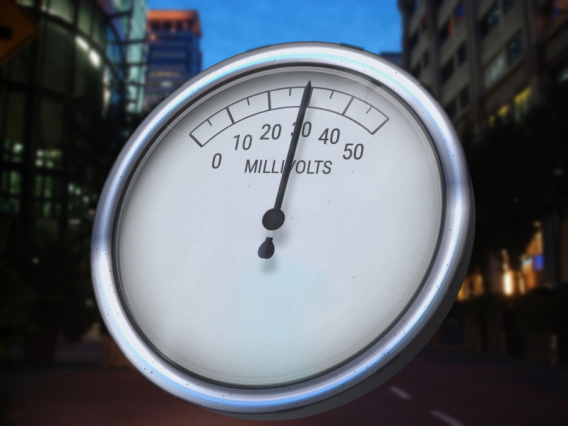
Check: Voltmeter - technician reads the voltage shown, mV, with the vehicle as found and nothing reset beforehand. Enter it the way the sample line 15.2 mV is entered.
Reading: 30 mV
